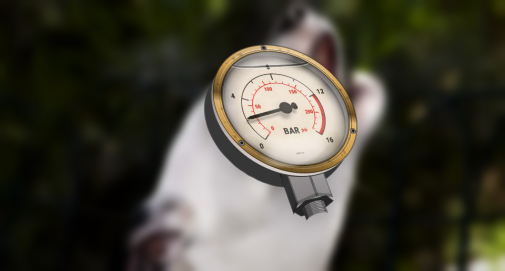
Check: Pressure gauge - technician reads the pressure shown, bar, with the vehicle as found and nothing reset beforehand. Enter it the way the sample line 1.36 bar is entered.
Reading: 2 bar
